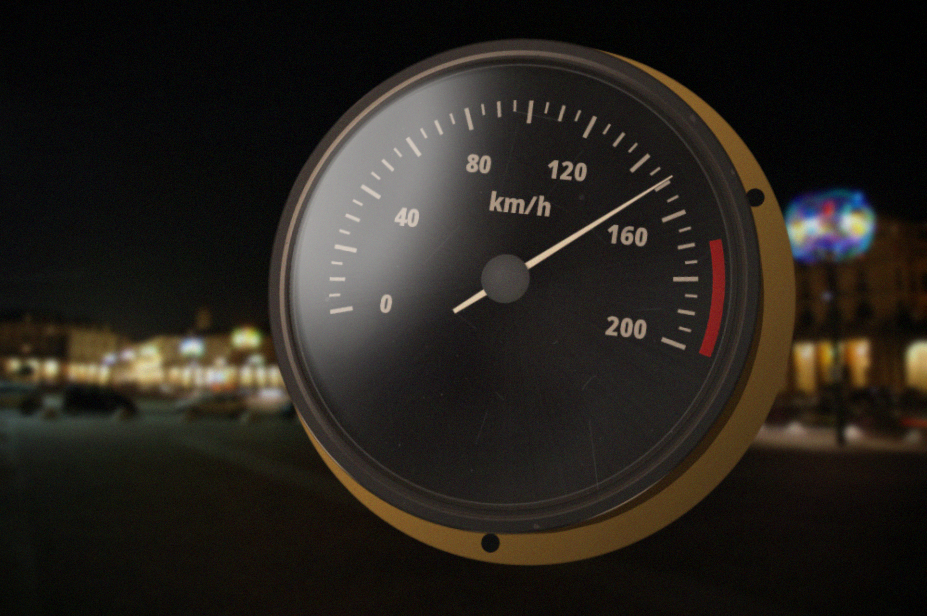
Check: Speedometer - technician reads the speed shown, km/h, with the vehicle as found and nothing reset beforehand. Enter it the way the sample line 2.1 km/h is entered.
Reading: 150 km/h
